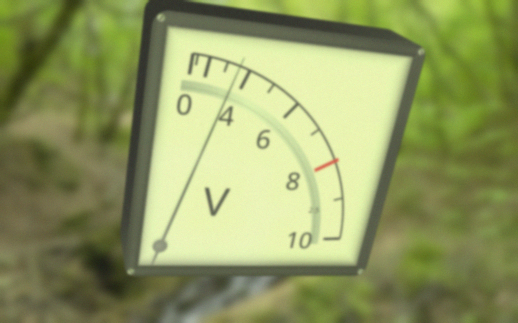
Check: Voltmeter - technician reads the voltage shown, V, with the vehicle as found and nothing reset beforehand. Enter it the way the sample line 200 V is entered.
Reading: 3.5 V
